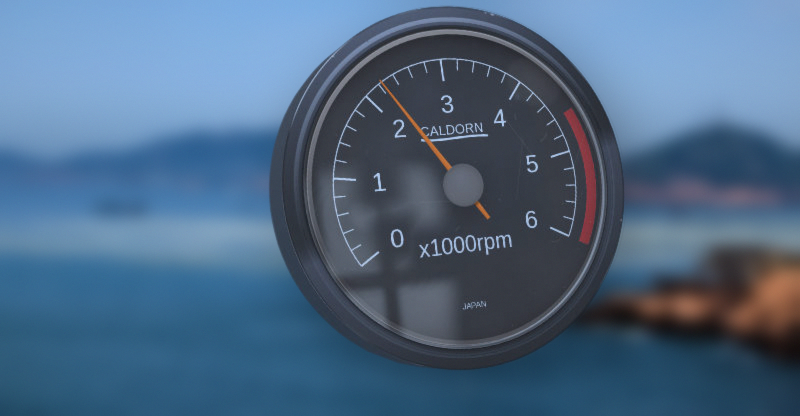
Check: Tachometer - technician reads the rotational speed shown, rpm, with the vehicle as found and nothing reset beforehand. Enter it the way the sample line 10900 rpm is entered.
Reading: 2200 rpm
